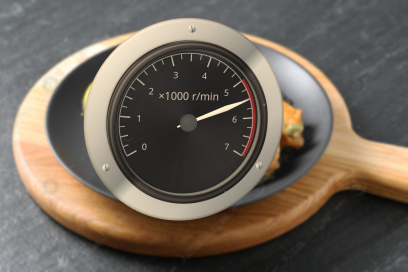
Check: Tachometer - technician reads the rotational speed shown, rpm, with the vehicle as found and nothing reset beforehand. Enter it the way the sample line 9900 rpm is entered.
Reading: 5500 rpm
